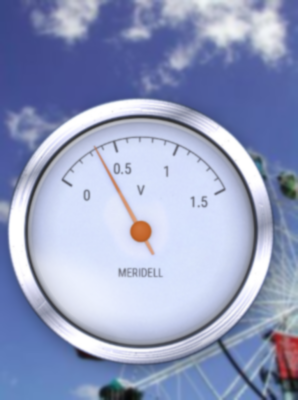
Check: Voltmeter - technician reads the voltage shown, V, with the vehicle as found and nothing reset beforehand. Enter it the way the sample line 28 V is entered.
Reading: 0.35 V
